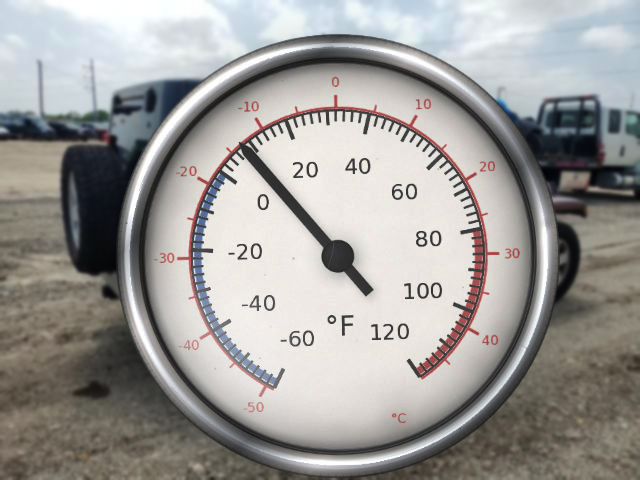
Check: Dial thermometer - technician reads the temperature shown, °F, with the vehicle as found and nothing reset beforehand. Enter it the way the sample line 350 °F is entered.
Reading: 8 °F
